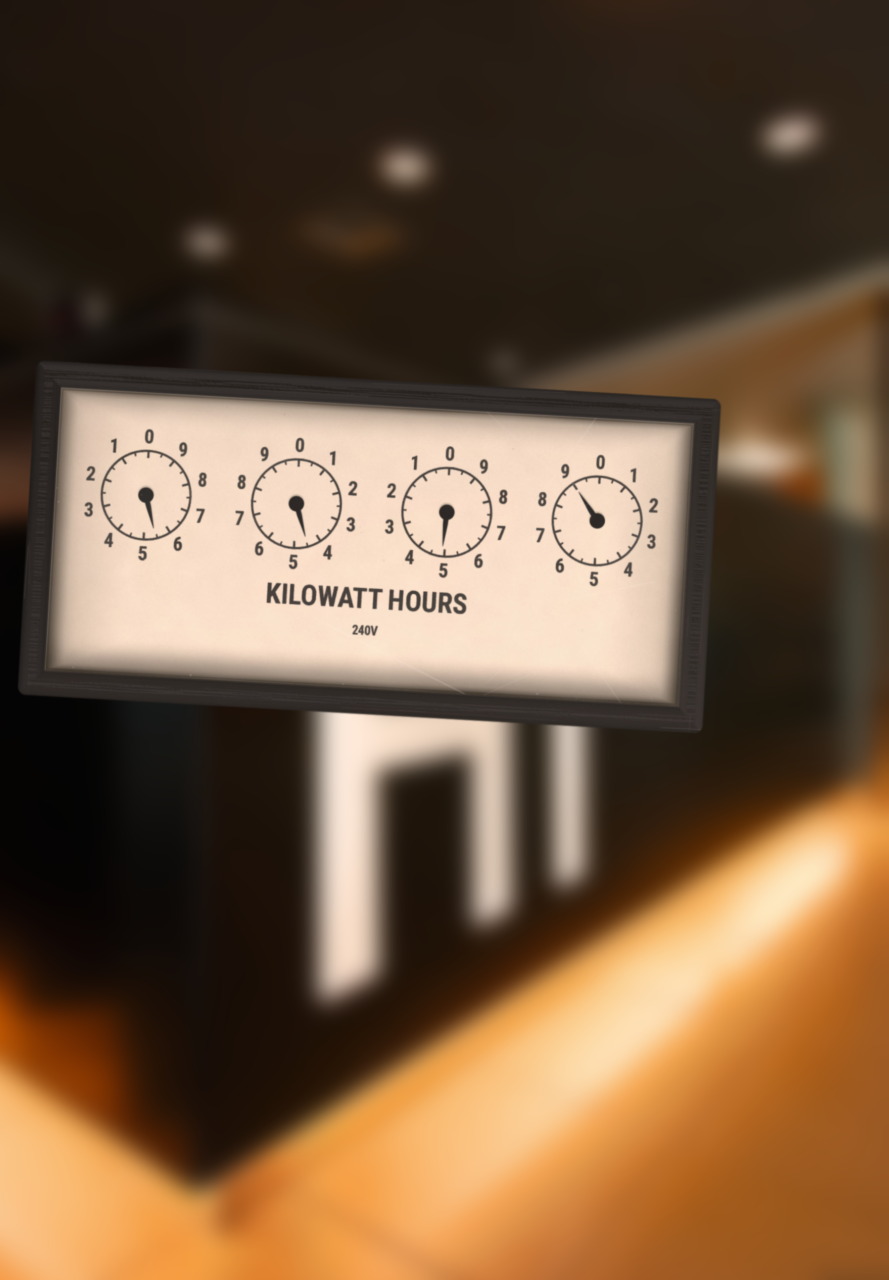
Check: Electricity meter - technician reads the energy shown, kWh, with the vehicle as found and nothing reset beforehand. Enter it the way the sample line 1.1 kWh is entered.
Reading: 5449 kWh
